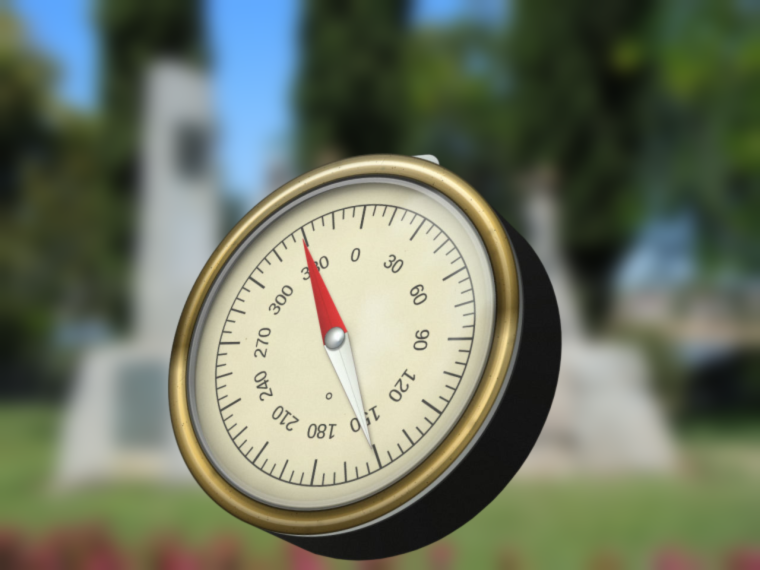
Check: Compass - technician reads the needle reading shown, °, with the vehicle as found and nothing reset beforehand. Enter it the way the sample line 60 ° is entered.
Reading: 330 °
